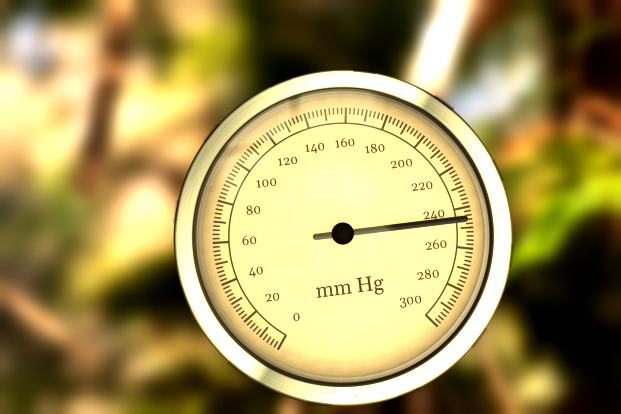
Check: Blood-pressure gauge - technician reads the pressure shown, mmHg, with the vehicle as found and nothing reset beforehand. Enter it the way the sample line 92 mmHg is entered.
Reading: 246 mmHg
